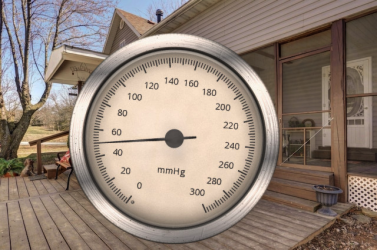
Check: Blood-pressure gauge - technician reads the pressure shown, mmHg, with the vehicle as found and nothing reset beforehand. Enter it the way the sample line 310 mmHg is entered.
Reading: 50 mmHg
